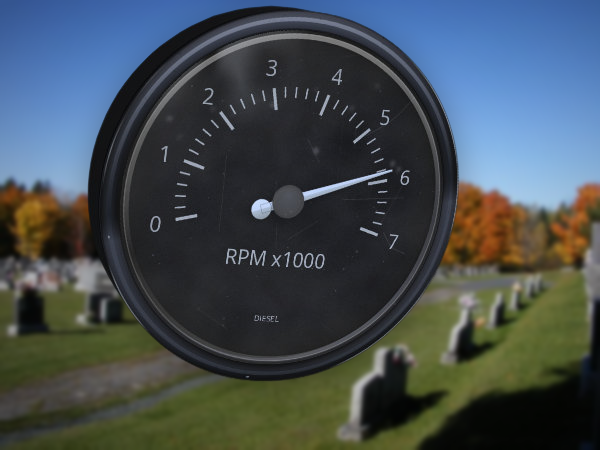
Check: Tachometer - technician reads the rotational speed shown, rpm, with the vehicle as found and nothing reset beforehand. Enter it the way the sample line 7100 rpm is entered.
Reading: 5800 rpm
